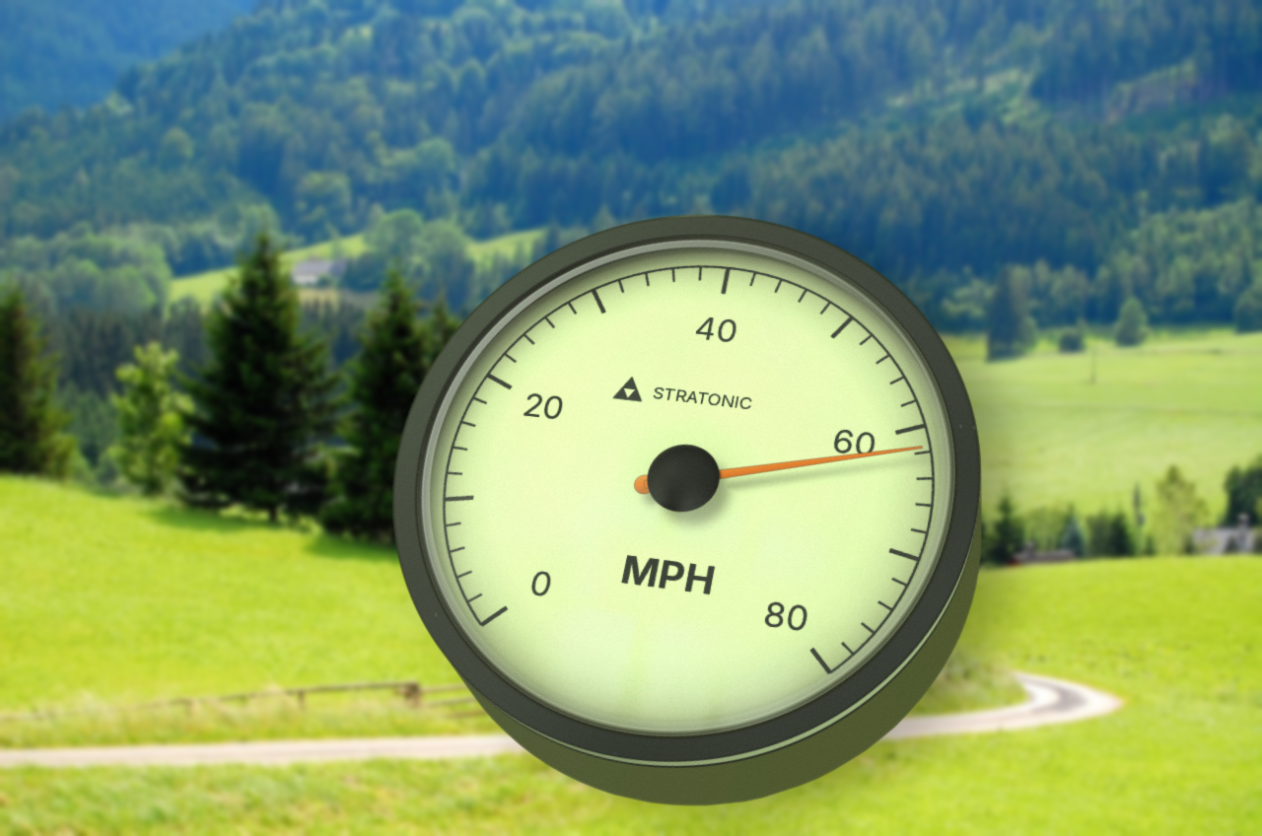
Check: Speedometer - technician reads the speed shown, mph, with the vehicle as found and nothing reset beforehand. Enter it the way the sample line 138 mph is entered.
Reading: 62 mph
